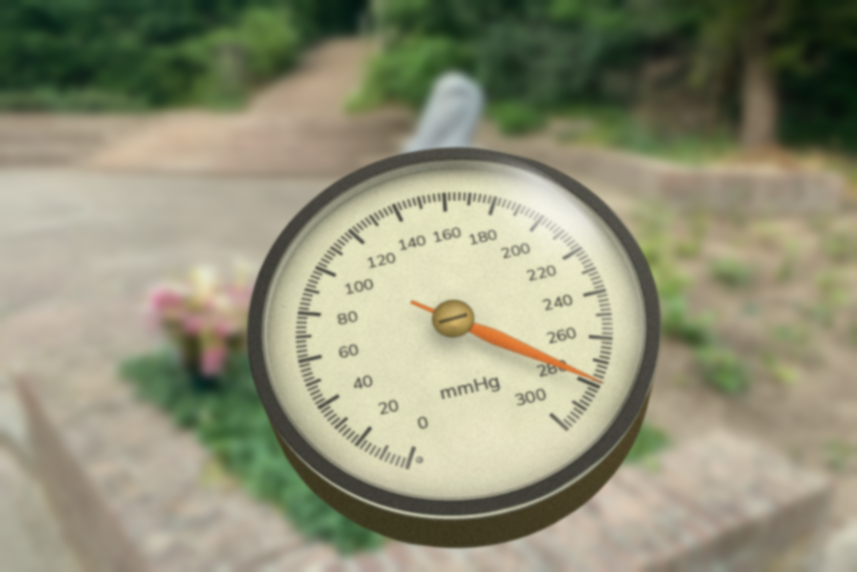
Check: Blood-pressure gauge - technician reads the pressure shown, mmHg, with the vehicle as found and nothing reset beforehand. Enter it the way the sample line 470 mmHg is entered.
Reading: 280 mmHg
